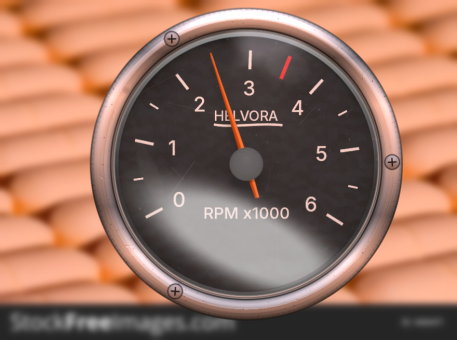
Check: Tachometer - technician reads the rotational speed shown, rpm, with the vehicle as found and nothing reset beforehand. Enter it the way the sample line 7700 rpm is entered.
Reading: 2500 rpm
